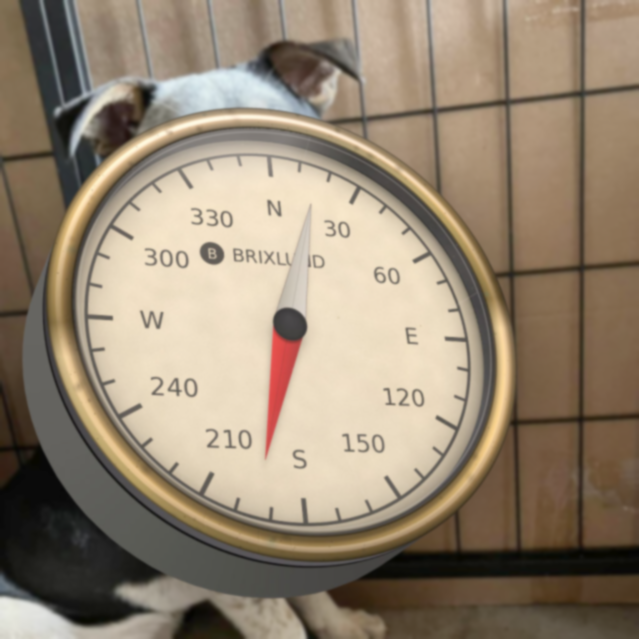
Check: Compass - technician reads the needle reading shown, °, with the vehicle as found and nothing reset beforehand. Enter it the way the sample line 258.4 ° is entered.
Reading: 195 °
